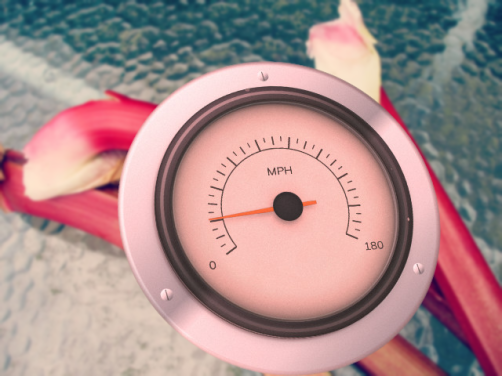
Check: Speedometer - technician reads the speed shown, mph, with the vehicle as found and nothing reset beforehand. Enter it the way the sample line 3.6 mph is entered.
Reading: 20 mph
